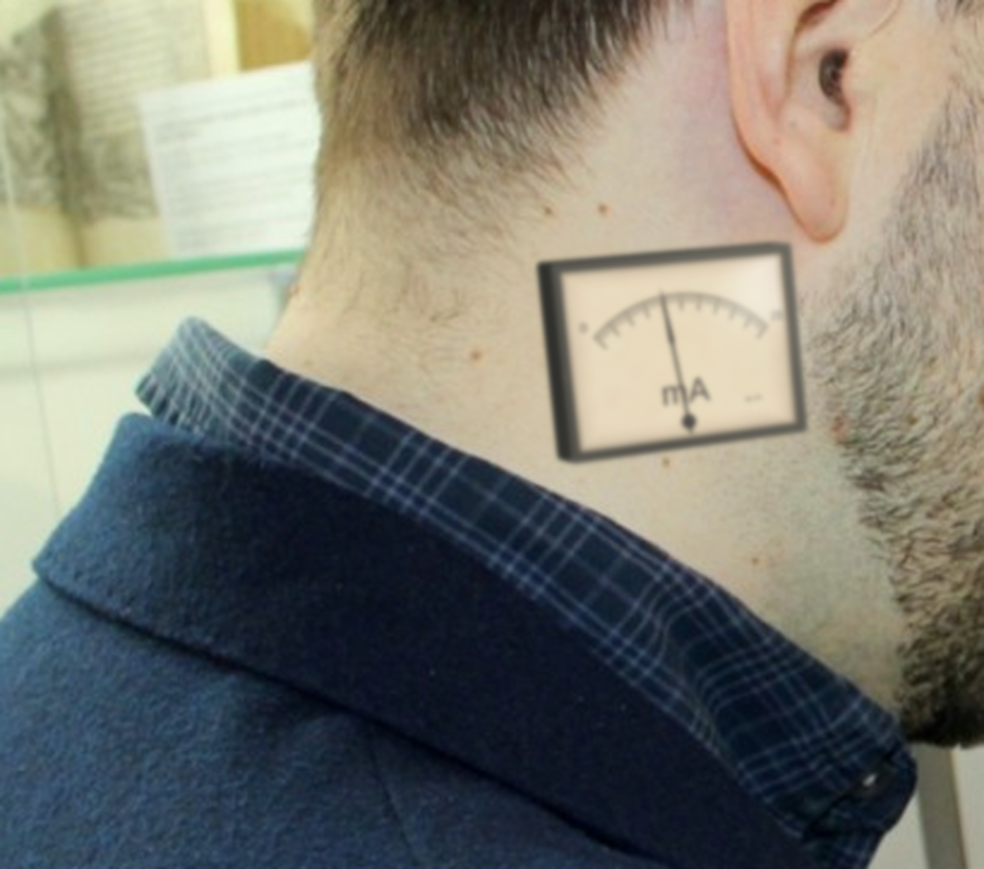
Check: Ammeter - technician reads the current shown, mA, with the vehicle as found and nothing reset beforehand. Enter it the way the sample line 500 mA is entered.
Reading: 10 mA
